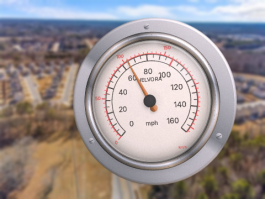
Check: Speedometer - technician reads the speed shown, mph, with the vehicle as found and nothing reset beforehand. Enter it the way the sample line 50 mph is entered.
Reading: 65 mph
